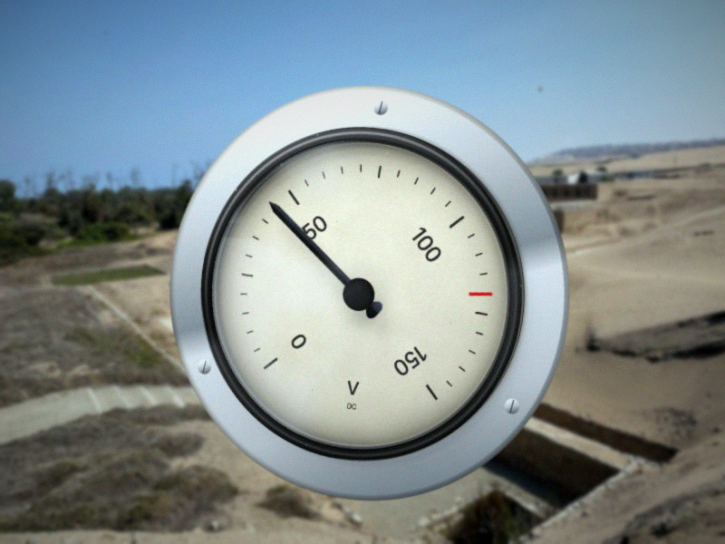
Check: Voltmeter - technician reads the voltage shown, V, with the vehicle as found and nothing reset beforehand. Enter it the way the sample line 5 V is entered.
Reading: 45 V
